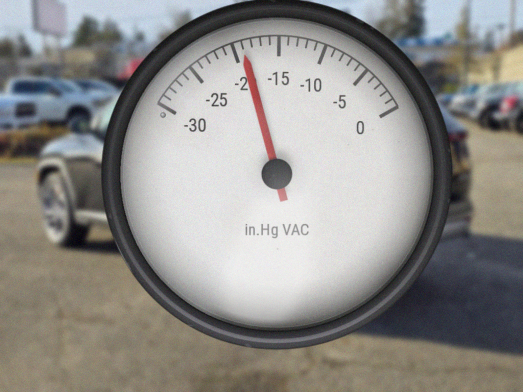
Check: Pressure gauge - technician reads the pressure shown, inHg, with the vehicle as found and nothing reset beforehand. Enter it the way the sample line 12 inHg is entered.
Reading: -19 inHg
